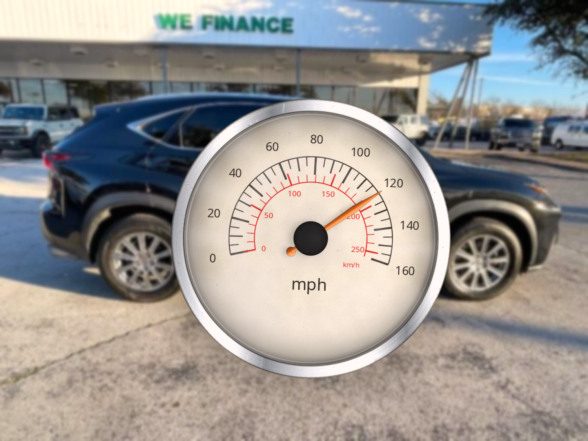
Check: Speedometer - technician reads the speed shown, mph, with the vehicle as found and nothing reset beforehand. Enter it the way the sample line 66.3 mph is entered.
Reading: 120 mph
